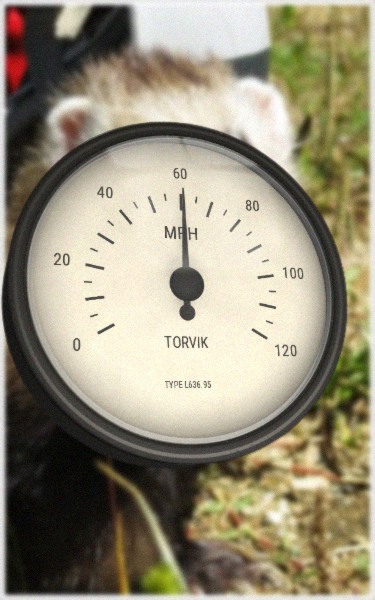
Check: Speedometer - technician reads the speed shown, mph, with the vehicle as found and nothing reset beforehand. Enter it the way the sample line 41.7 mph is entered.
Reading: 60 mph
